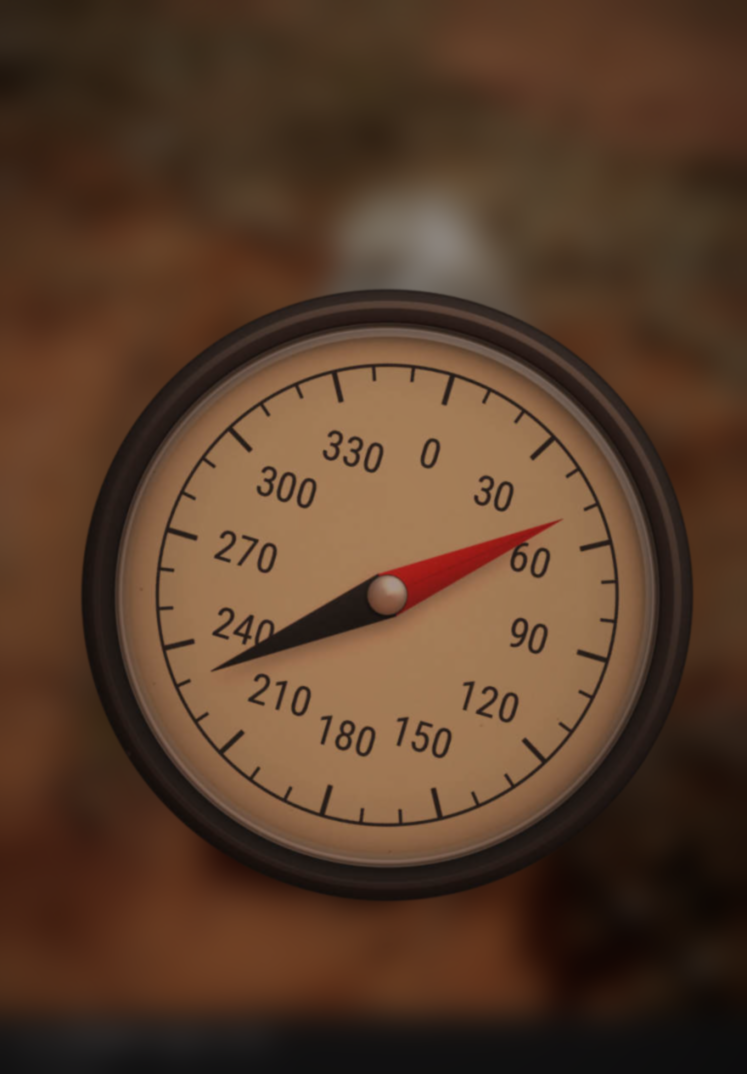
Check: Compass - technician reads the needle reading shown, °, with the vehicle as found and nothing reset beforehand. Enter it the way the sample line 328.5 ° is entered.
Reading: 50 °
